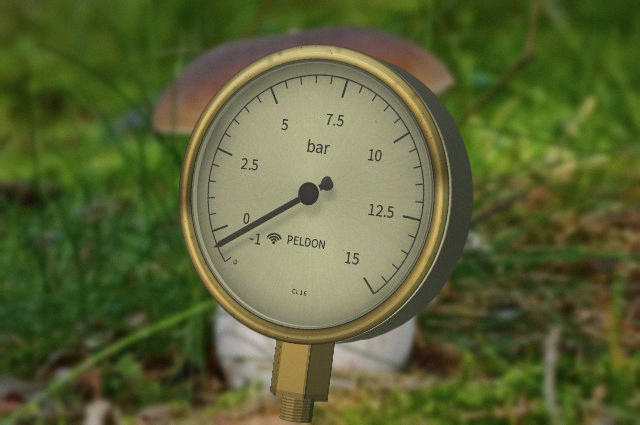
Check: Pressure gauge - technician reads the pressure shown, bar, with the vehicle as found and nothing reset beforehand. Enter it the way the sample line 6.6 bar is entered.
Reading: -0.5 bar
